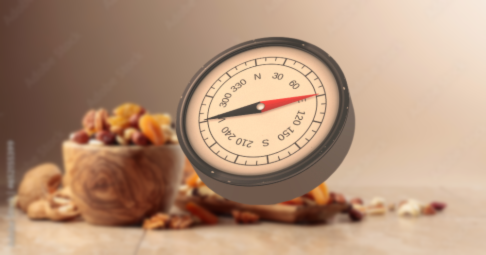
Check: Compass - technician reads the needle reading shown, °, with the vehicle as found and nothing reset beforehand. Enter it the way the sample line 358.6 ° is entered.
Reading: 90 °
